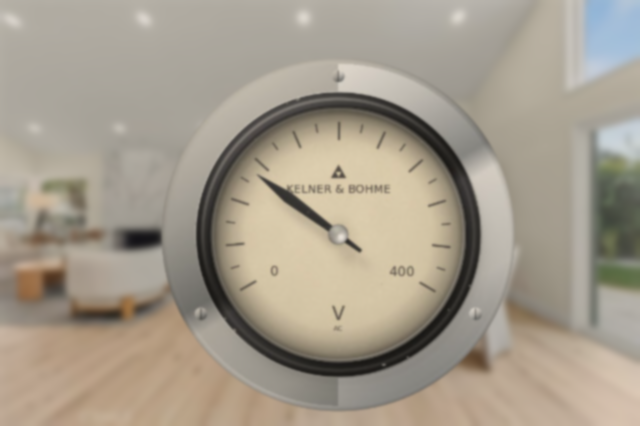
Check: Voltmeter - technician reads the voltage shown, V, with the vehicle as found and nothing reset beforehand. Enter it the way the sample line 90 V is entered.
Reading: 110 V
